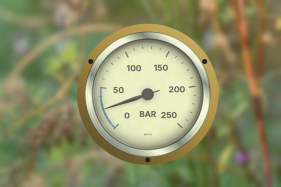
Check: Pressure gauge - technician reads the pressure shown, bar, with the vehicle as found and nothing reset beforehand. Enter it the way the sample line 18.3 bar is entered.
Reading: 25 bar
